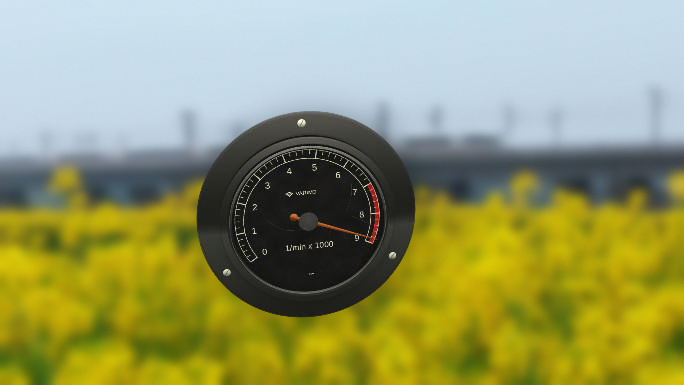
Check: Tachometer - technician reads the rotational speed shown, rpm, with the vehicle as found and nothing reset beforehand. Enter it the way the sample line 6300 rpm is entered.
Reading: 8800 rpm
